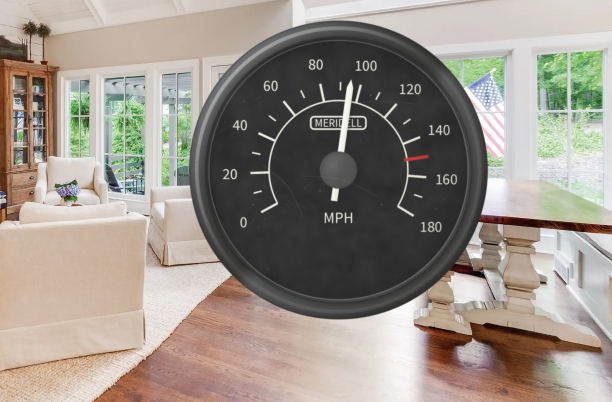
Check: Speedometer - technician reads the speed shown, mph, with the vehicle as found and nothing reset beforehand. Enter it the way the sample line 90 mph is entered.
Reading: 95 mph
